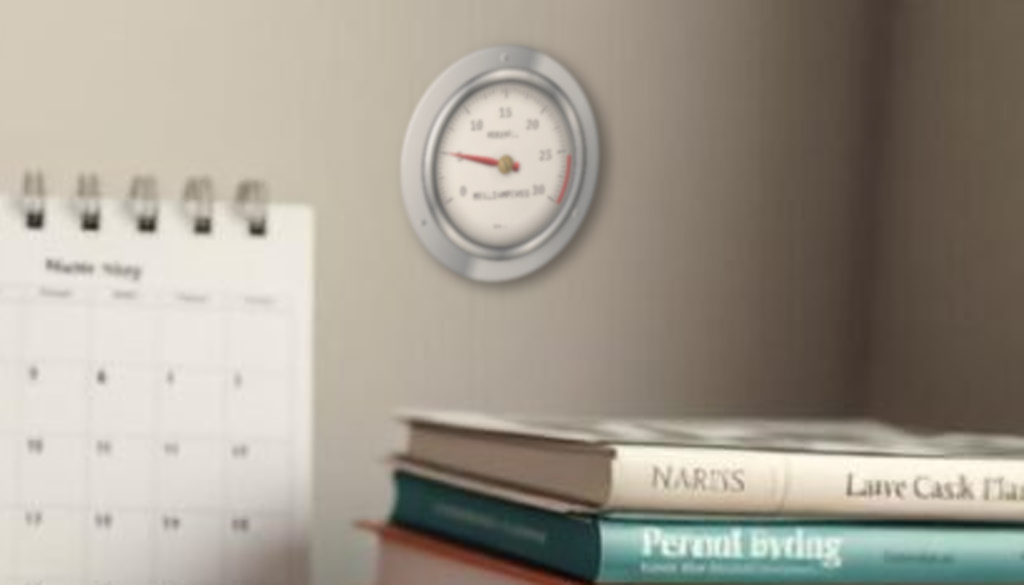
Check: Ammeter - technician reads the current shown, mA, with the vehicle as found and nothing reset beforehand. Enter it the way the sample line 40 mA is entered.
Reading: 5 mA
